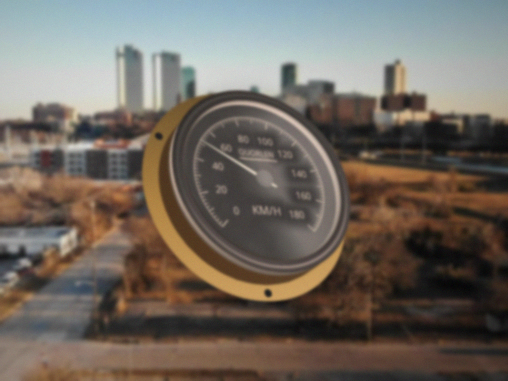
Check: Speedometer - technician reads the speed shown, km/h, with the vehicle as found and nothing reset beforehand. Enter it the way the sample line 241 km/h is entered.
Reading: 50 km/h
